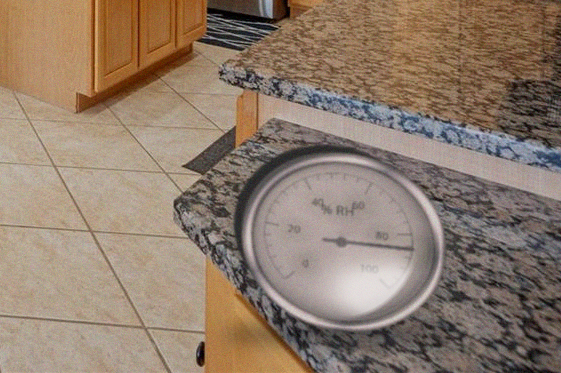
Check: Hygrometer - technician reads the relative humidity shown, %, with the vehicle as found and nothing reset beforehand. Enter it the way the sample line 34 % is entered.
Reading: 84 %
